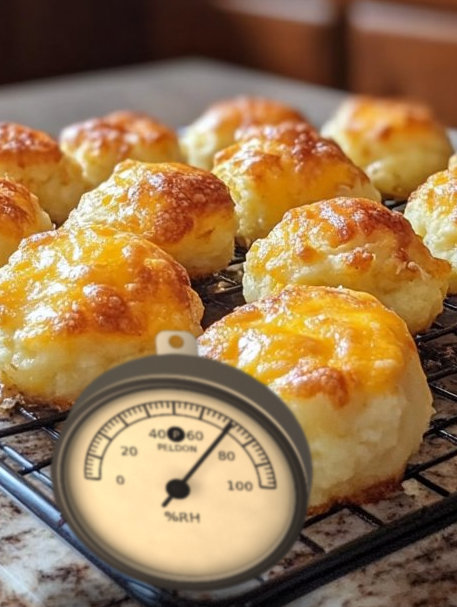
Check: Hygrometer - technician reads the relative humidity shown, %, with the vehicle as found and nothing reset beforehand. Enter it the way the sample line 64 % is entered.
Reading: 70 %
